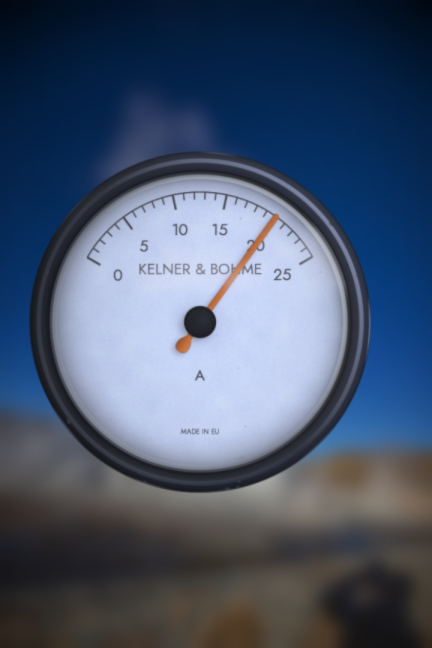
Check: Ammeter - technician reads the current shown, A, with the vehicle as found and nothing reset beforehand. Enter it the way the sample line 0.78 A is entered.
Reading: 20 A
